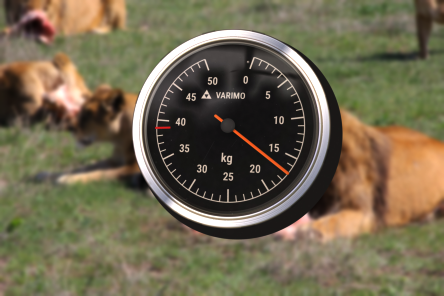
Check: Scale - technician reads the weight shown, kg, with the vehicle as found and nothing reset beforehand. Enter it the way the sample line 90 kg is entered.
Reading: 17 kg
